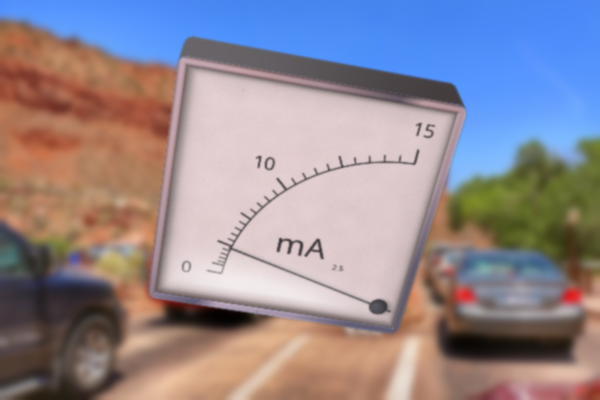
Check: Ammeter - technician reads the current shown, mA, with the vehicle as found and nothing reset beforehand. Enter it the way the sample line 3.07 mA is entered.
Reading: 5 mA
